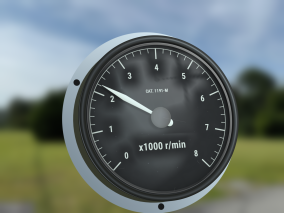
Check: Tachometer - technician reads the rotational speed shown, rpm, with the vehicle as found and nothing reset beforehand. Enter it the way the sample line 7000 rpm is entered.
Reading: 2200 rpm
